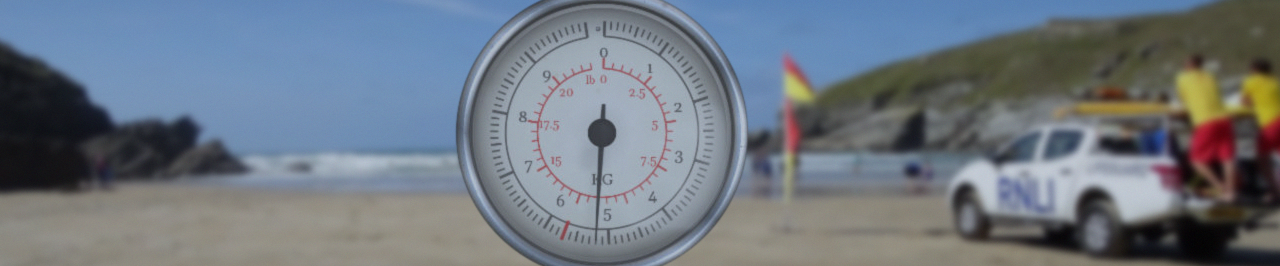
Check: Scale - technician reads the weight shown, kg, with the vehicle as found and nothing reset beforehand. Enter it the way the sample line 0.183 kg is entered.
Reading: 5.2 kg
